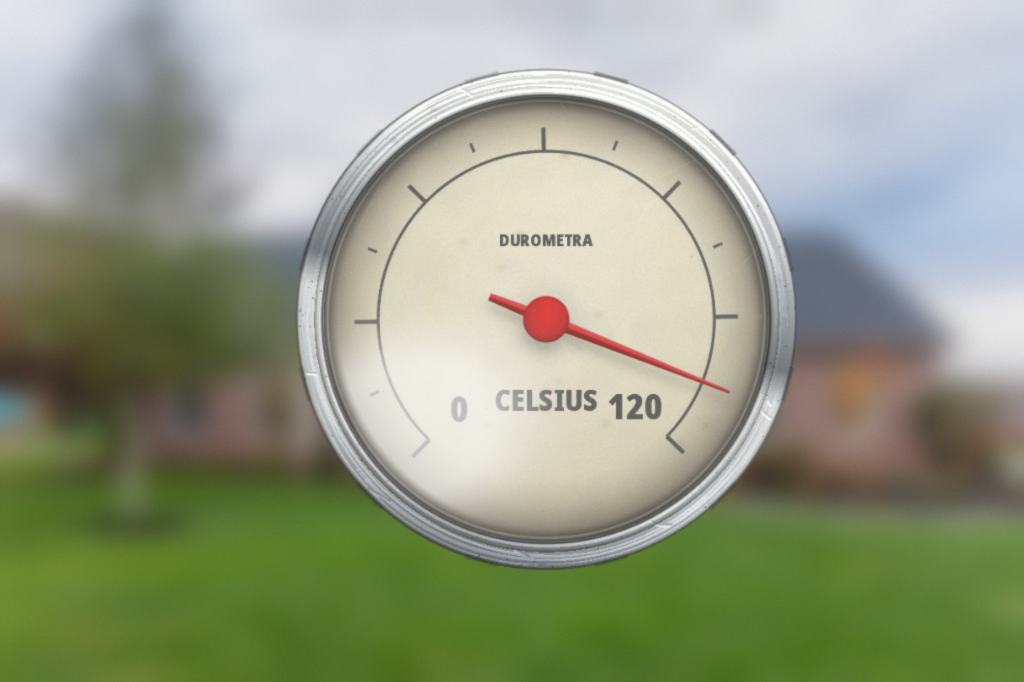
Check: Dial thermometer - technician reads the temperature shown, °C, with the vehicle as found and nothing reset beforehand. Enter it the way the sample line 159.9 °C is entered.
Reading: 110 °C
